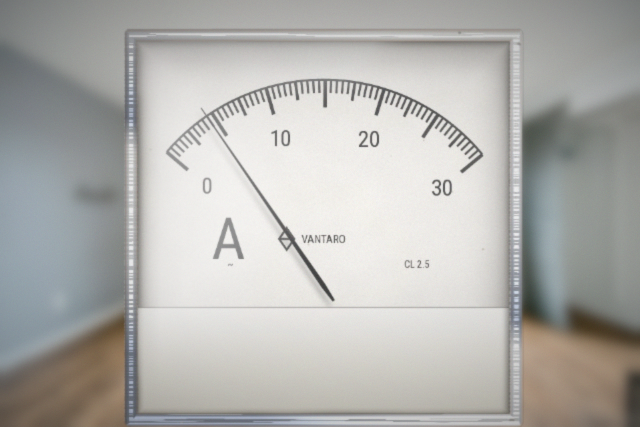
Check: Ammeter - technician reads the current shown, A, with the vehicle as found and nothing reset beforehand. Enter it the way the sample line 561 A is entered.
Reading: 4.5 A
